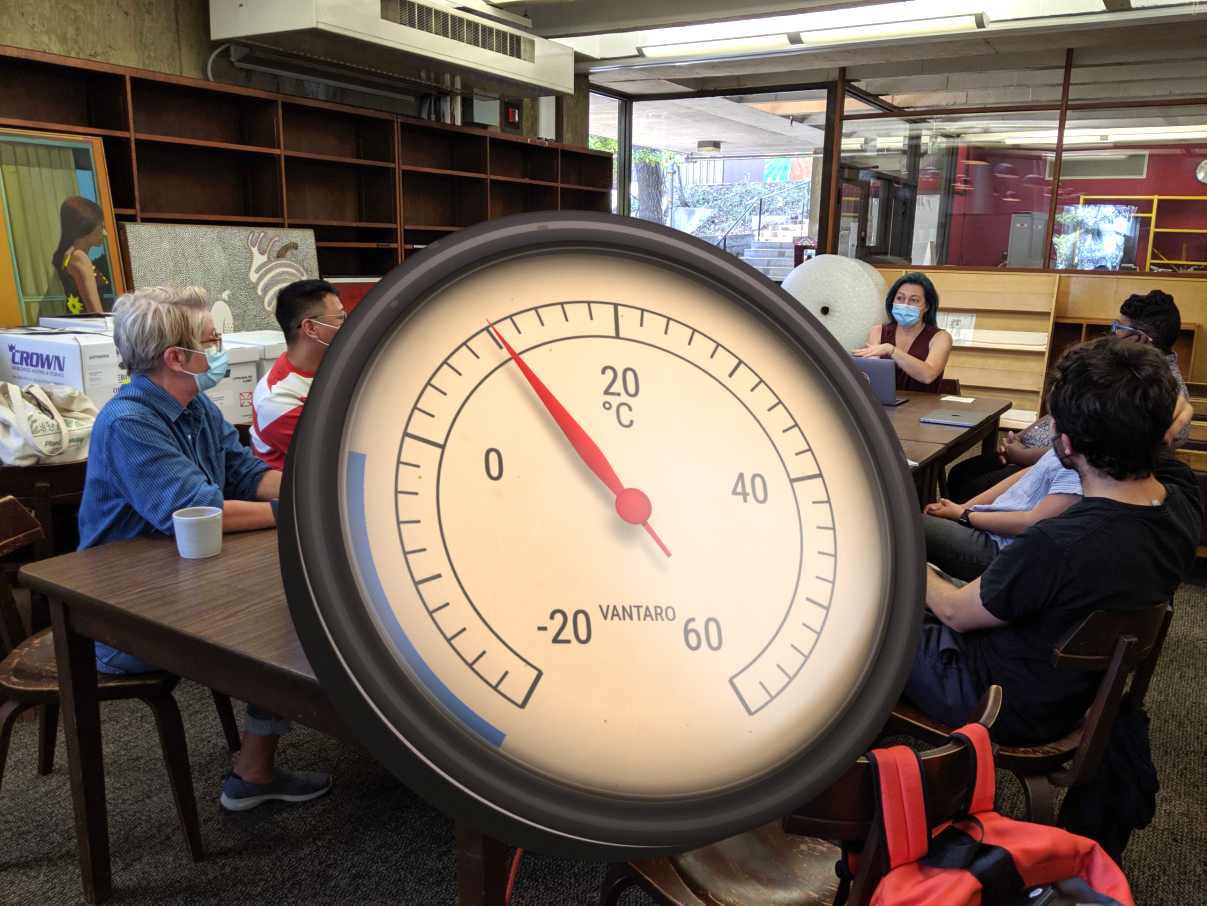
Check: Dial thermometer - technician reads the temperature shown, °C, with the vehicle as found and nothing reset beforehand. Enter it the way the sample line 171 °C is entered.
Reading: 10 °C
